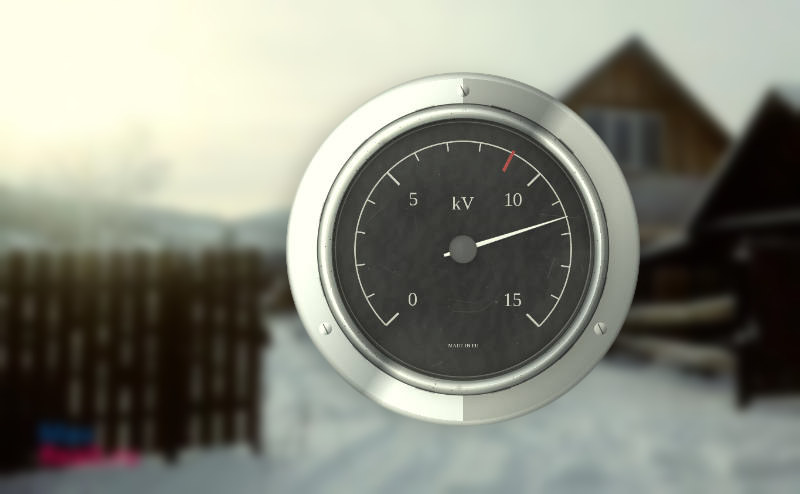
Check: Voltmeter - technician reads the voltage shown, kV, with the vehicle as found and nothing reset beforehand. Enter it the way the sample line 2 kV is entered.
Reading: 11.5 kV
